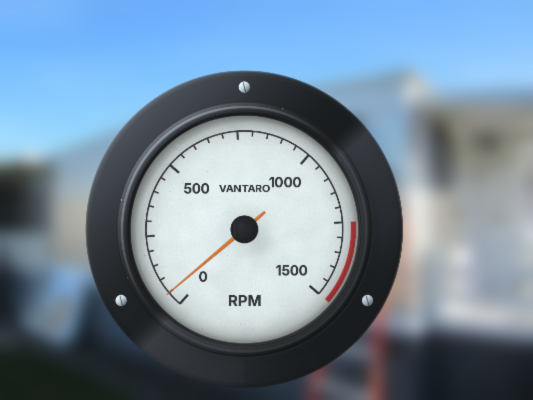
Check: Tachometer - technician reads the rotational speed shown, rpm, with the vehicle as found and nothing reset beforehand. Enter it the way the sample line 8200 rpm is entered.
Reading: 50 rpm
